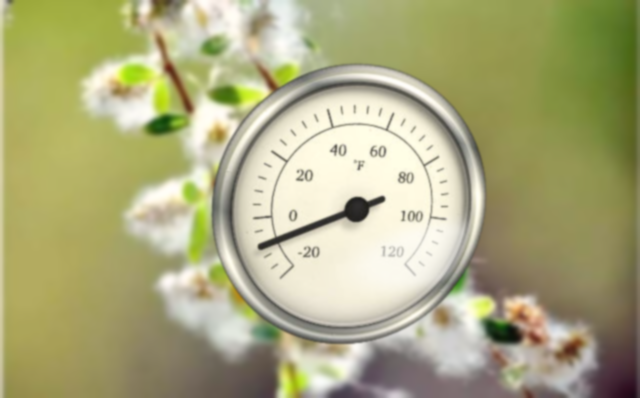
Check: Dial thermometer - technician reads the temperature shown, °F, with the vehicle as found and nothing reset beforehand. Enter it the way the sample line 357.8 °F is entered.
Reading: -8 °F
